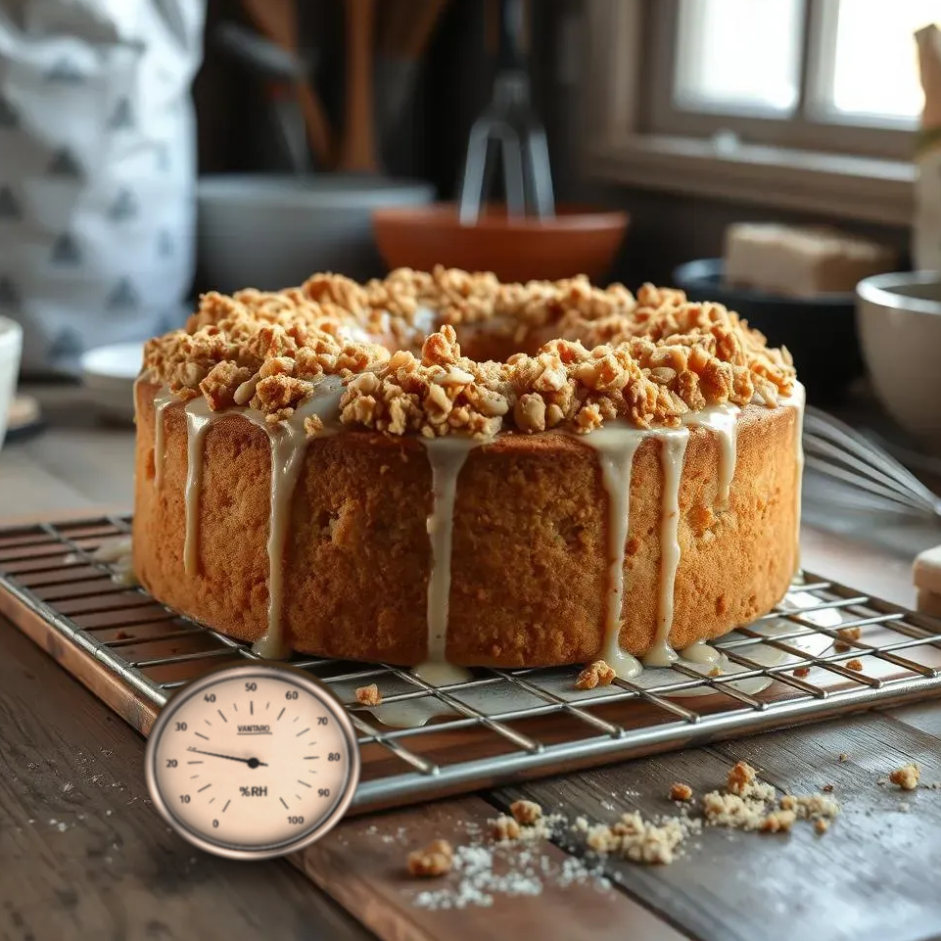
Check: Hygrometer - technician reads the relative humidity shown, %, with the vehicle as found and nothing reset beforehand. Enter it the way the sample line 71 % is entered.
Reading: 25 %
